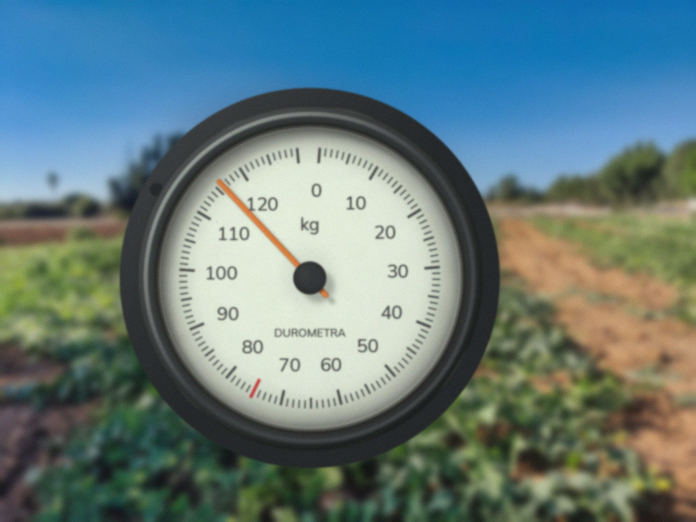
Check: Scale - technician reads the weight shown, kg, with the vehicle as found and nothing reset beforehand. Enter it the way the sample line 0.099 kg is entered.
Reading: 116 kg
